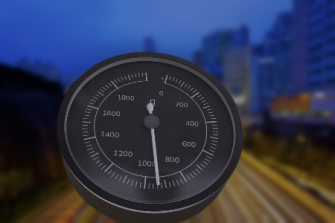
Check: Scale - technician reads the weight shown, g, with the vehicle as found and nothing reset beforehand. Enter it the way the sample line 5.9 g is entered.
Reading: 940 g
